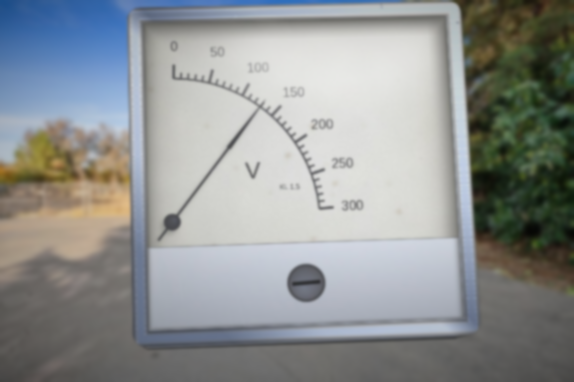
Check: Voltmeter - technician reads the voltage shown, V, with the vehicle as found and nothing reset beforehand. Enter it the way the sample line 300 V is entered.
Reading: 130 V
